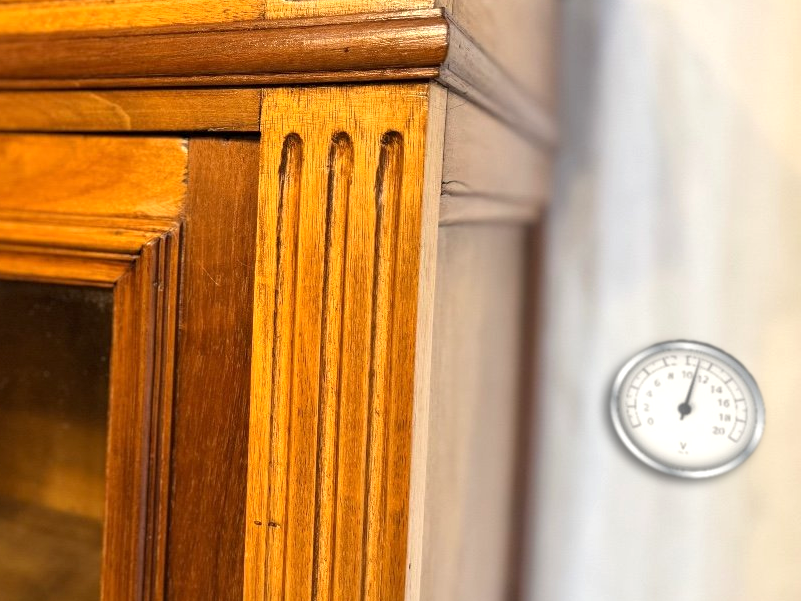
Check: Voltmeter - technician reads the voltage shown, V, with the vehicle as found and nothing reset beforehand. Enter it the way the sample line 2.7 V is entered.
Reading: 11 V
